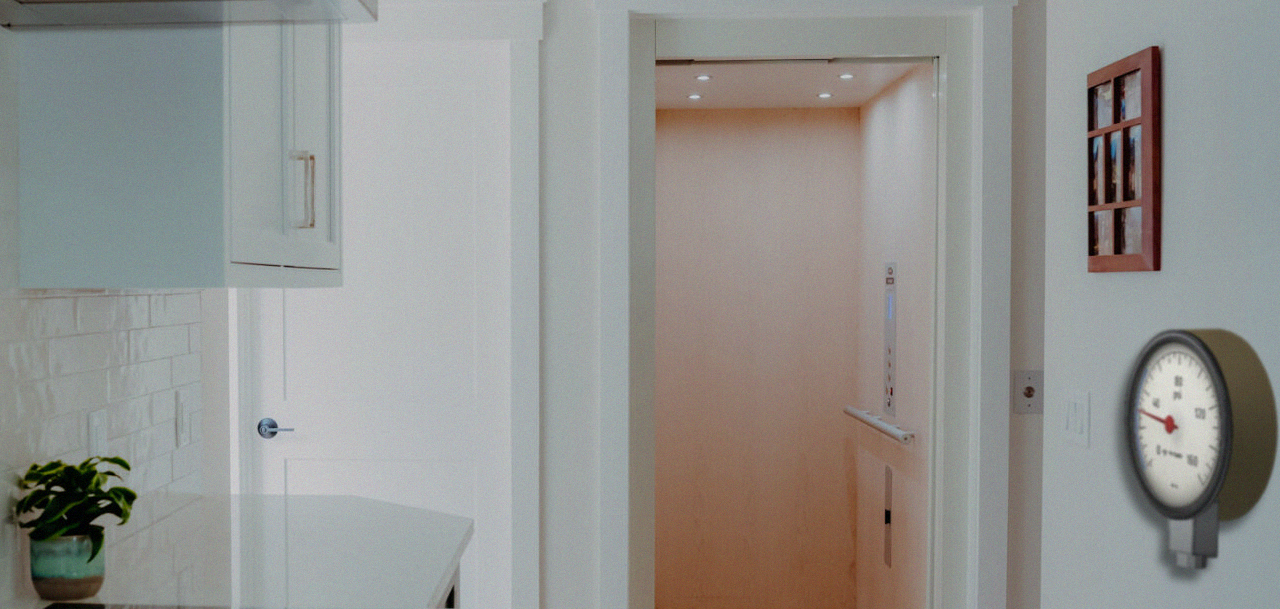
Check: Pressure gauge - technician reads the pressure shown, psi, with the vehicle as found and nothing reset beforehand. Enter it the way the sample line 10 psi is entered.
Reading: 30 psi
